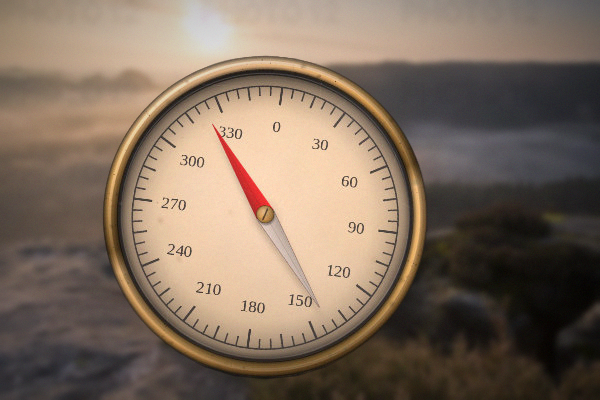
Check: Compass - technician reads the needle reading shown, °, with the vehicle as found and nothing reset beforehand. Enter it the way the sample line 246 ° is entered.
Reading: 322.5 °
